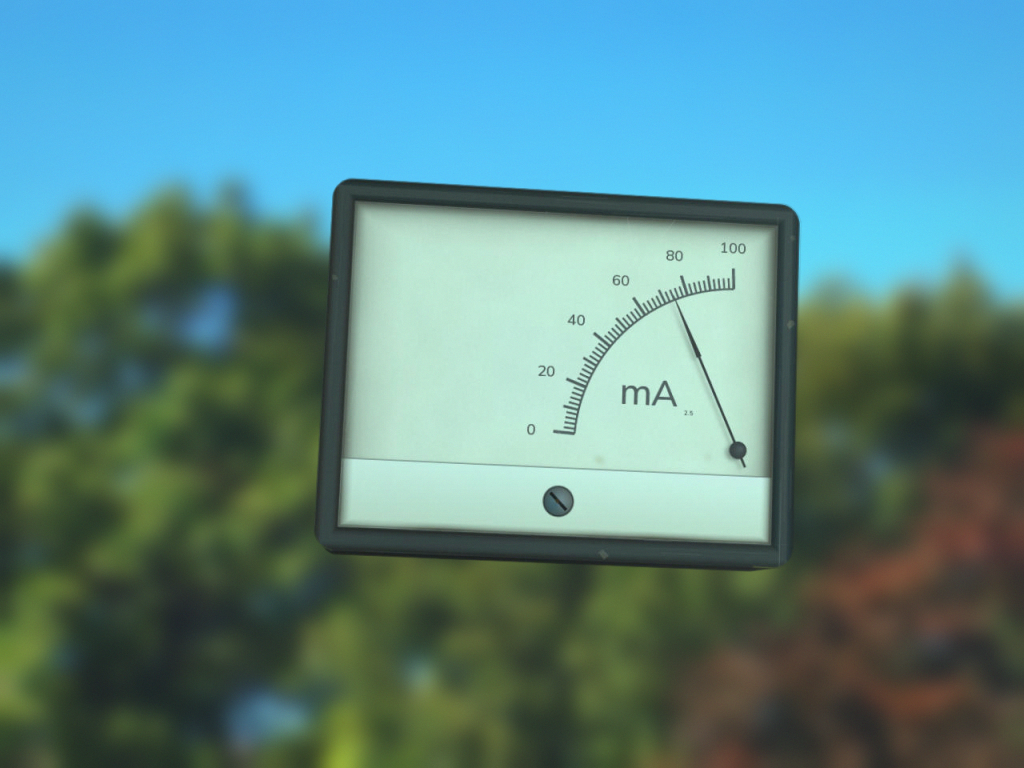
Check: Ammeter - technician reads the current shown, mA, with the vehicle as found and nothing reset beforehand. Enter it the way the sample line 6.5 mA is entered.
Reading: 74 mA
